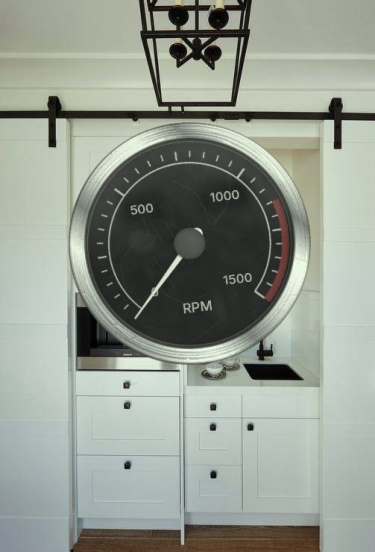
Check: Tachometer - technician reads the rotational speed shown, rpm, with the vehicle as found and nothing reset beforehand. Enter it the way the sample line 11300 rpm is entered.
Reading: 0 rpm
